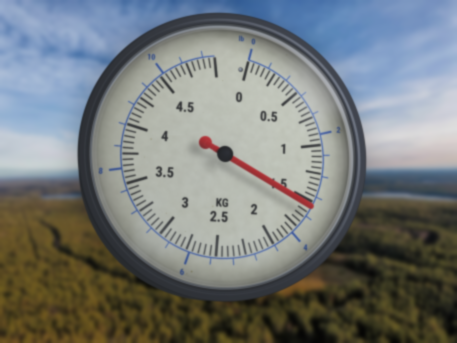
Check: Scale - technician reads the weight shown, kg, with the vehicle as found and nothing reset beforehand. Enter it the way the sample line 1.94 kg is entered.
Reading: 1.55 kg
